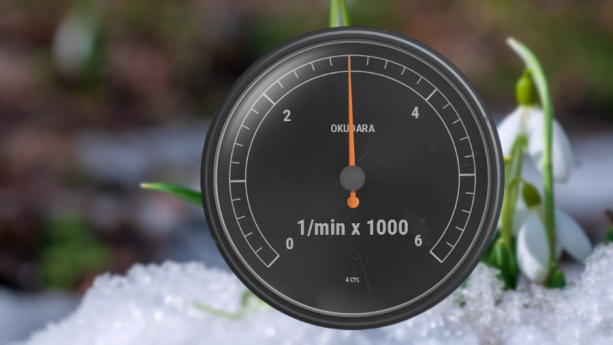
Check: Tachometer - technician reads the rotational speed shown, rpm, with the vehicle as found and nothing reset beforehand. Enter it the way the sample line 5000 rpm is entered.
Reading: 3000 rpm
